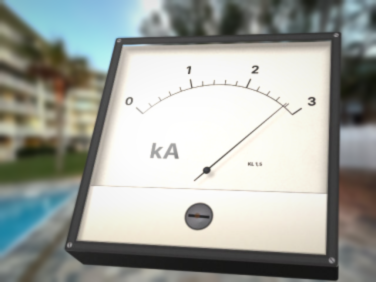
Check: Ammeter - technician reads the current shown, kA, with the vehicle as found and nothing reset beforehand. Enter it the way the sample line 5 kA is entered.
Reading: 2.8 kA
